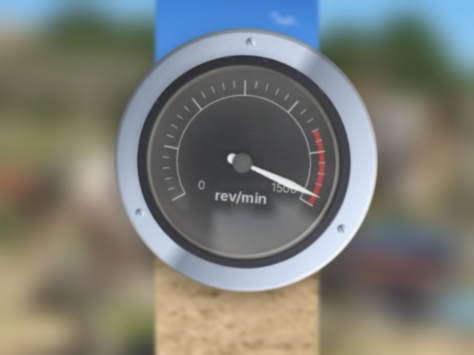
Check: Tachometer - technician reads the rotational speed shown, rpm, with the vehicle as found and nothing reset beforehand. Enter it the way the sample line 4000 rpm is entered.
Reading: 1450 rpm
